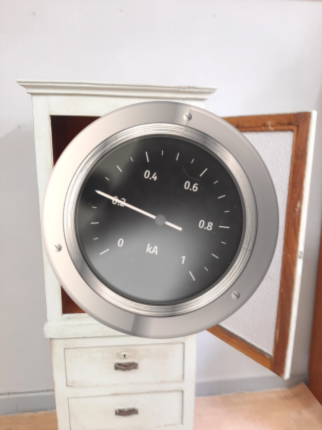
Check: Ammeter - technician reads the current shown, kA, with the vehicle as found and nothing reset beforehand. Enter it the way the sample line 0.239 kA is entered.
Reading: 0.2 kA
